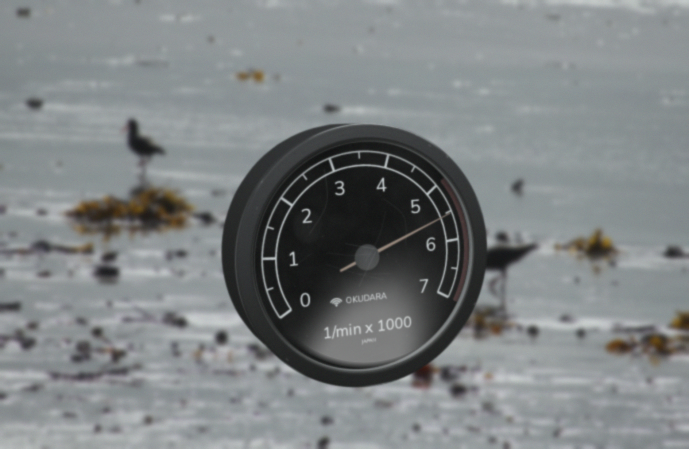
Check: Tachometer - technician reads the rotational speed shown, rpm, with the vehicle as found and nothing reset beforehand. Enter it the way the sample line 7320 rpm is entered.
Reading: 5500 rpm
